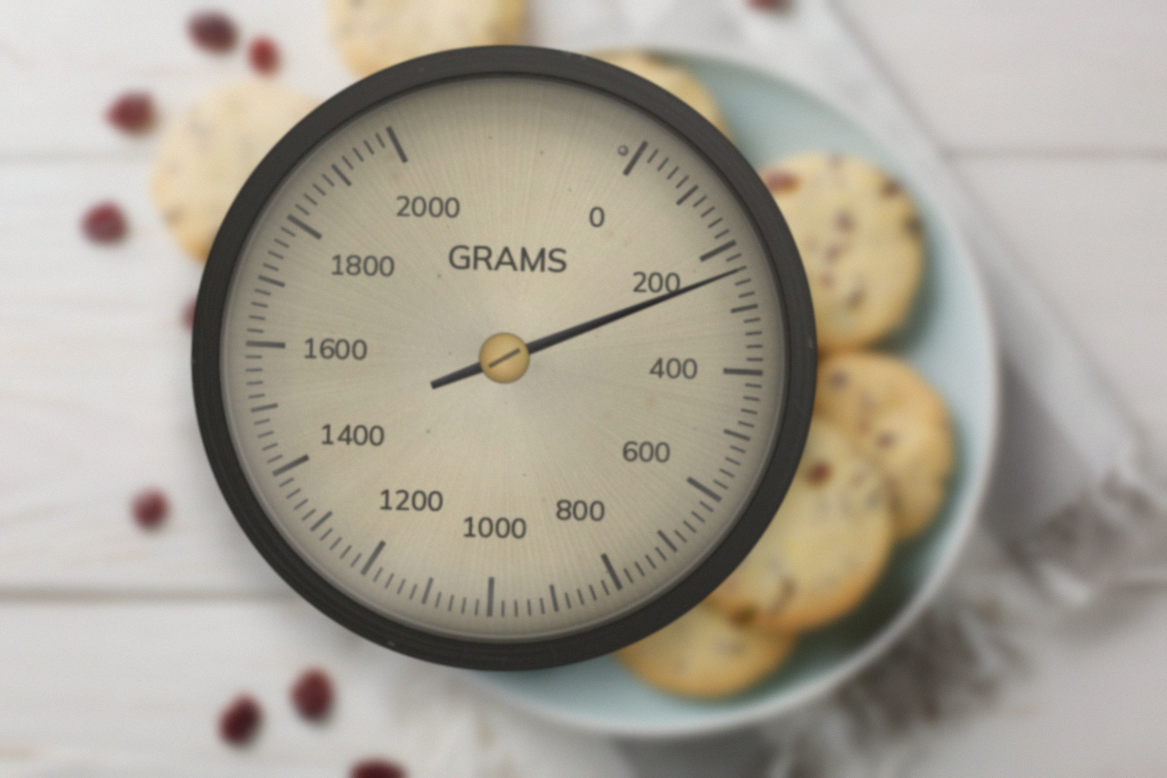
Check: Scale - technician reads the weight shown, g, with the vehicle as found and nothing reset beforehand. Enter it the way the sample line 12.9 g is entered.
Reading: 240 g
